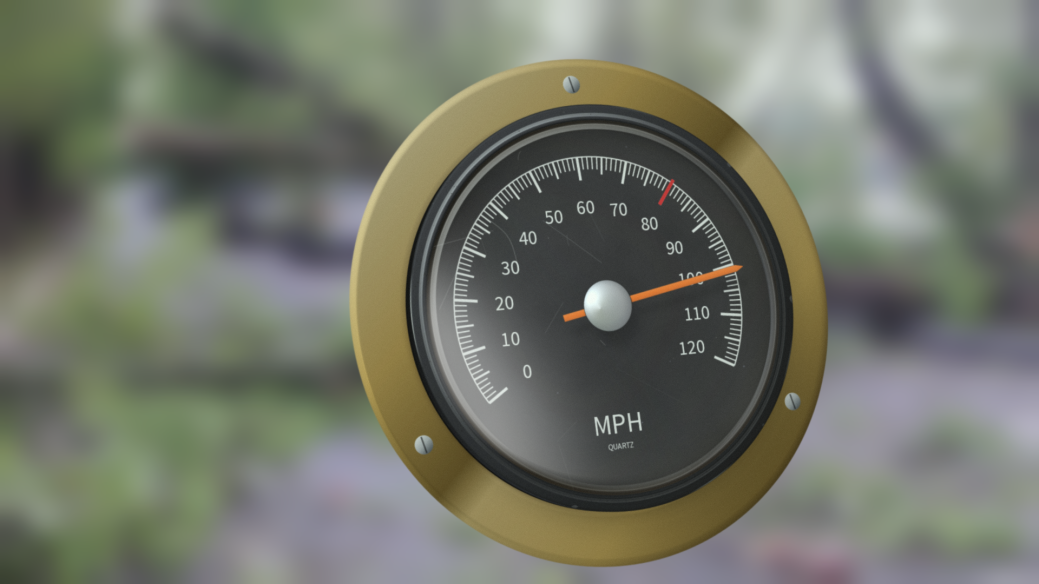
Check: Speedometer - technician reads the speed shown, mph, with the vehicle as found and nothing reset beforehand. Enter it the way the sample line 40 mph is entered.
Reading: 101 mph
